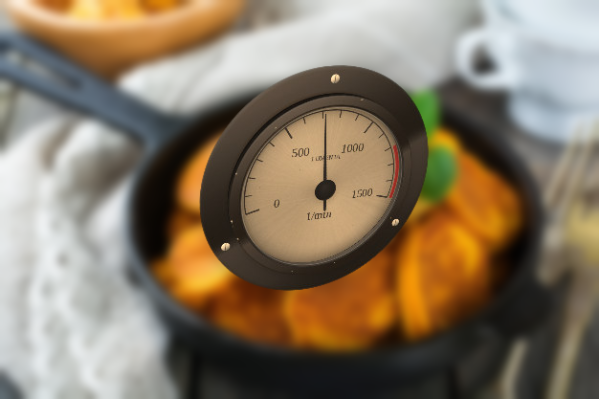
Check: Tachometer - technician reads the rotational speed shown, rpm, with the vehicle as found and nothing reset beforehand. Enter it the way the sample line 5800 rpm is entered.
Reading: 700 rpm
